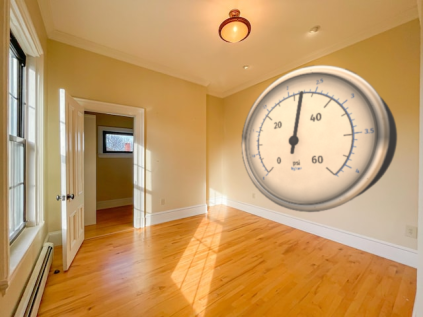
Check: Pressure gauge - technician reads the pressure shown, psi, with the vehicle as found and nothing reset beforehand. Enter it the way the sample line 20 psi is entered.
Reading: 32.5 psi
